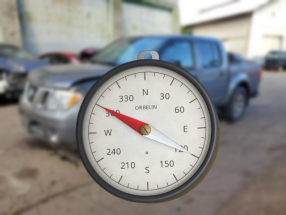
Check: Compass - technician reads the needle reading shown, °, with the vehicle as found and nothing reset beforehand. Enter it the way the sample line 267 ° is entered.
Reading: 300 °
